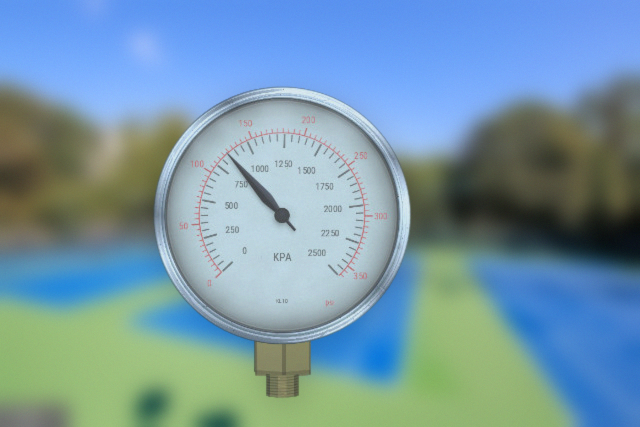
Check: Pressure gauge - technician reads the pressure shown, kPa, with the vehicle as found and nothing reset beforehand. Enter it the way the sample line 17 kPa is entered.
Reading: 850 kPa
